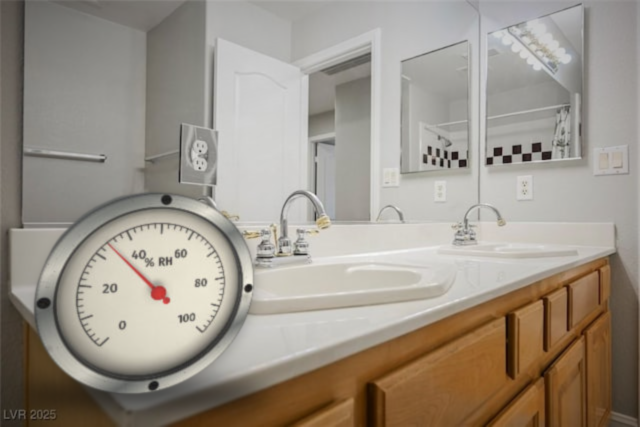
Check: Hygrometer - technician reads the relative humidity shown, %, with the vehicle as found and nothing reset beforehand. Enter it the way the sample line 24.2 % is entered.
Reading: 34 %
